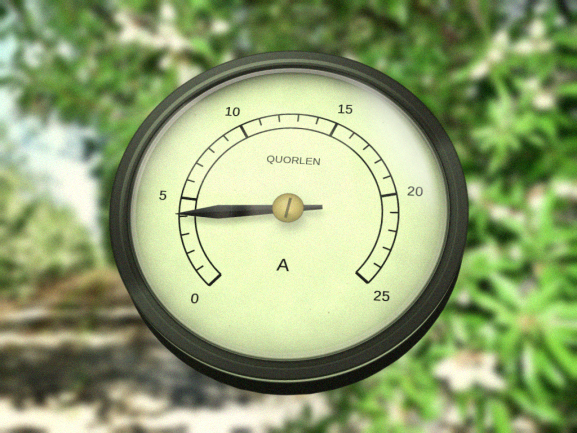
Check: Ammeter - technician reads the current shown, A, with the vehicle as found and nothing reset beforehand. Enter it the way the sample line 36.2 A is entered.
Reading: 4 A
